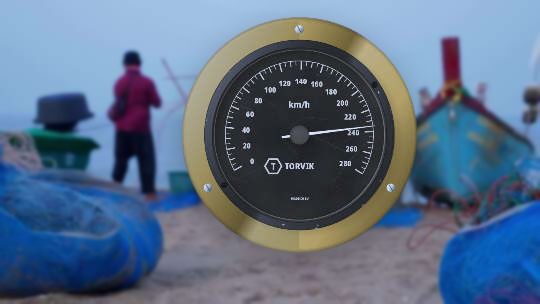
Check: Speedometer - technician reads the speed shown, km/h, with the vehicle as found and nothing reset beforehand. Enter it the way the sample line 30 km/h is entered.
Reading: 235 km/h
